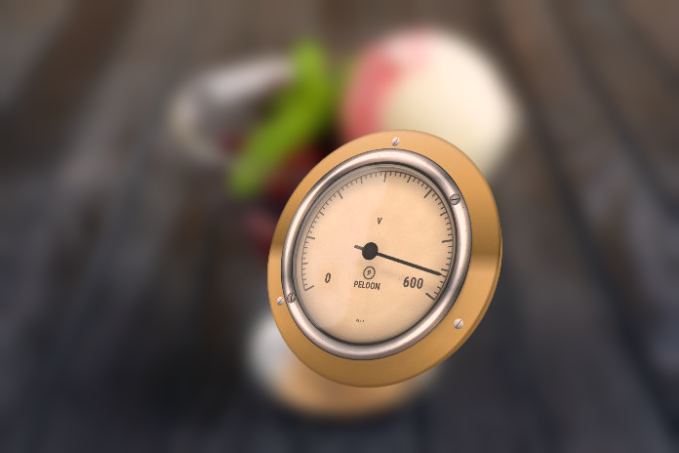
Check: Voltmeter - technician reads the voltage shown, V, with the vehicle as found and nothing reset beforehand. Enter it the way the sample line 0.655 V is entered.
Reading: 560 V
